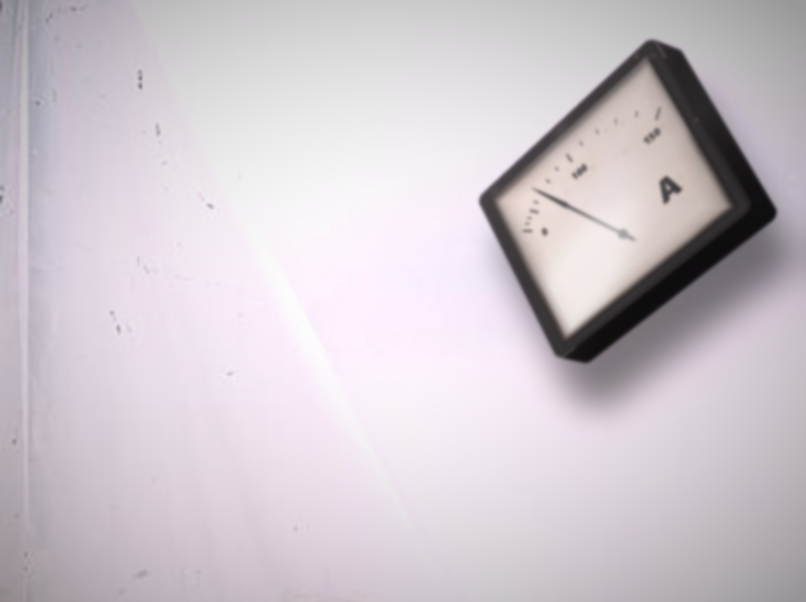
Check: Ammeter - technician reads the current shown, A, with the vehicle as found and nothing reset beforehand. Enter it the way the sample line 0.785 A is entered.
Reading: 70 A
